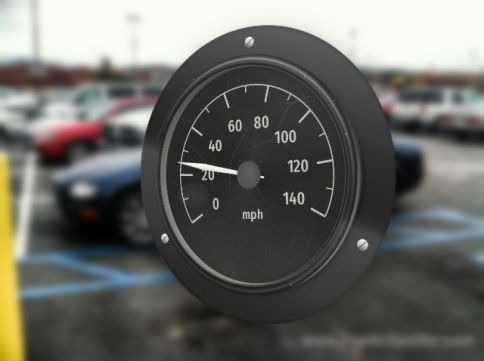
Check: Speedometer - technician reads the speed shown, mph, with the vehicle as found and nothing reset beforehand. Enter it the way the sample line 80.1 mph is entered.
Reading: 25 mph
